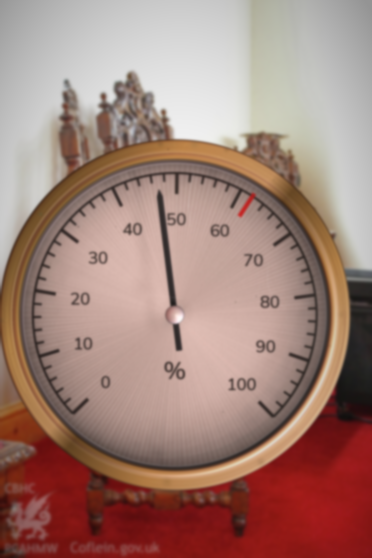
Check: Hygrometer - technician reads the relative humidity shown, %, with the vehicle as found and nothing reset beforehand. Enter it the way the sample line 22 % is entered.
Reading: 47 %
